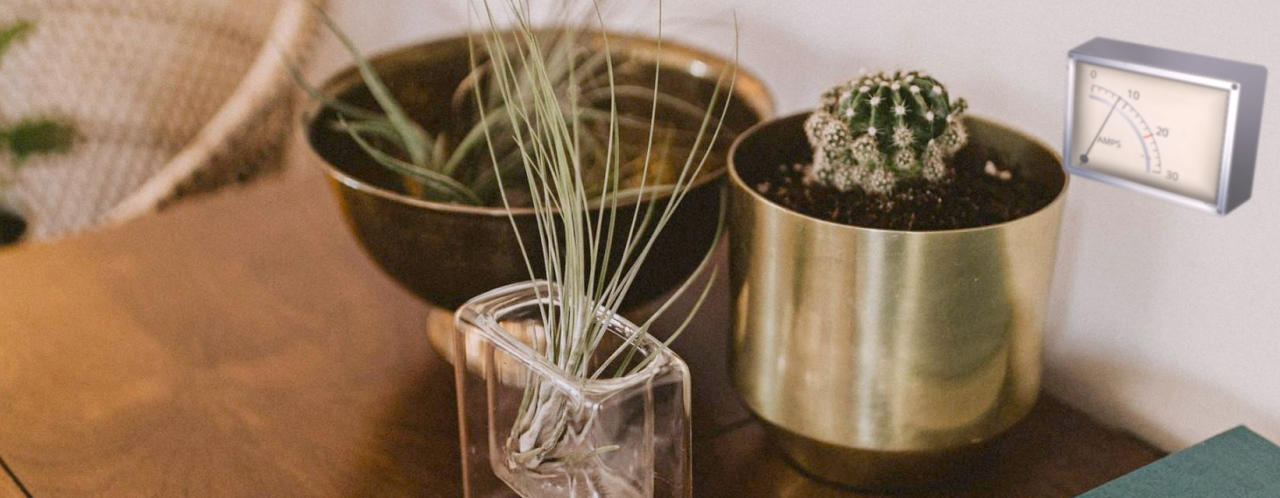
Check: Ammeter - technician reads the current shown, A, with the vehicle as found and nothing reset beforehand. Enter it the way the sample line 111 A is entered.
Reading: 8 A
